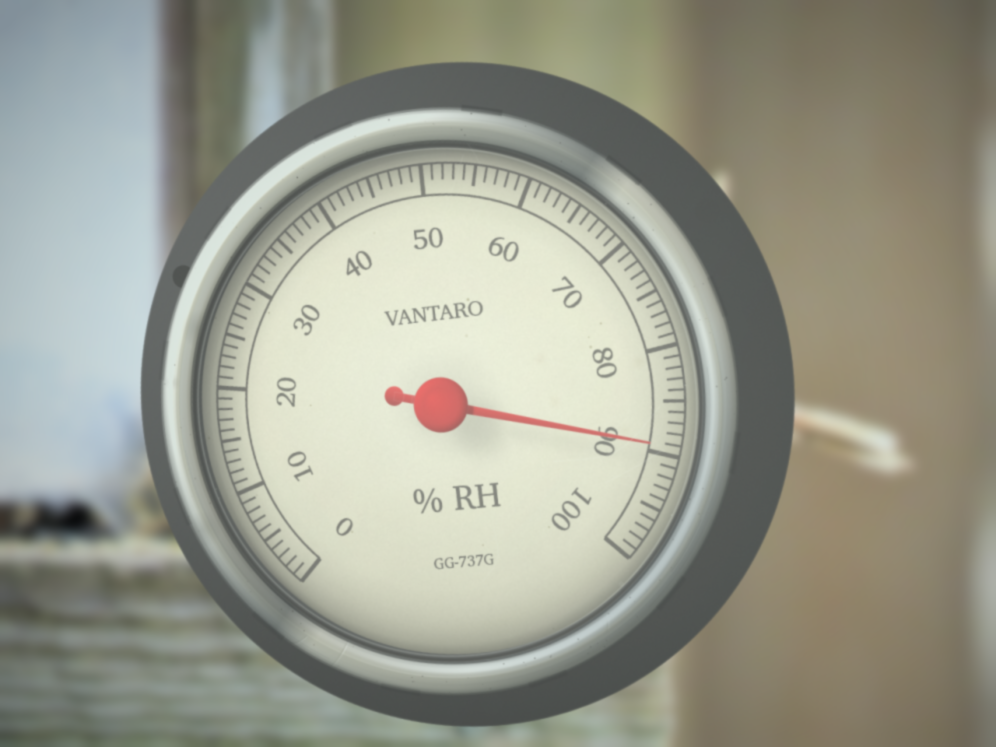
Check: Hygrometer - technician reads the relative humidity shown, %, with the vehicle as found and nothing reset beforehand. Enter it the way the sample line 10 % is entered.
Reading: 89 %
